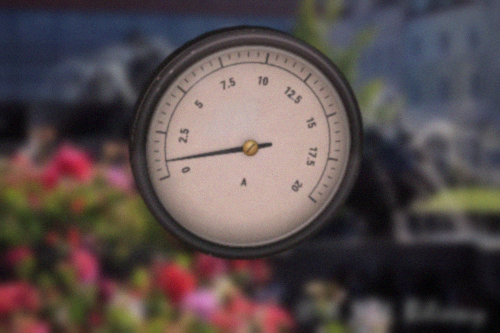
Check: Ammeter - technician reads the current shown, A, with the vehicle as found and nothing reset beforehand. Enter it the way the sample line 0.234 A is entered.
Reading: 1 A
